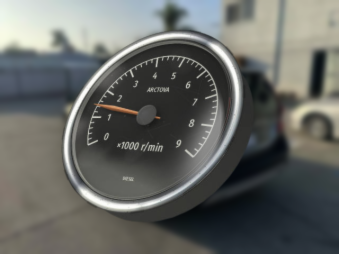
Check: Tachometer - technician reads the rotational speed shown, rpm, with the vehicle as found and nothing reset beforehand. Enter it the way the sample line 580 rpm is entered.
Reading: 1400 rpm
